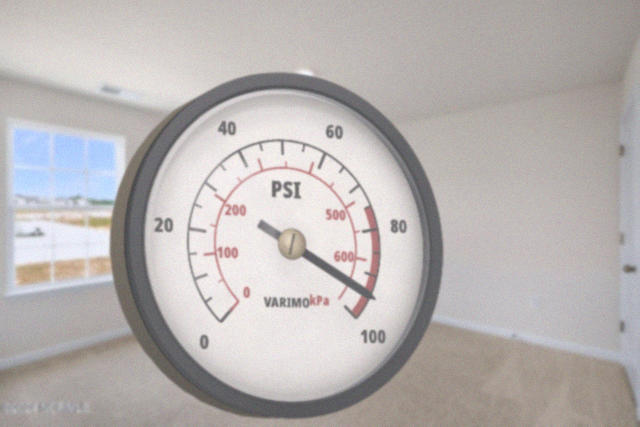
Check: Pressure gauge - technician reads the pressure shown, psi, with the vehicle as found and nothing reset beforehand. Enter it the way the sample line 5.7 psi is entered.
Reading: 95 psi
